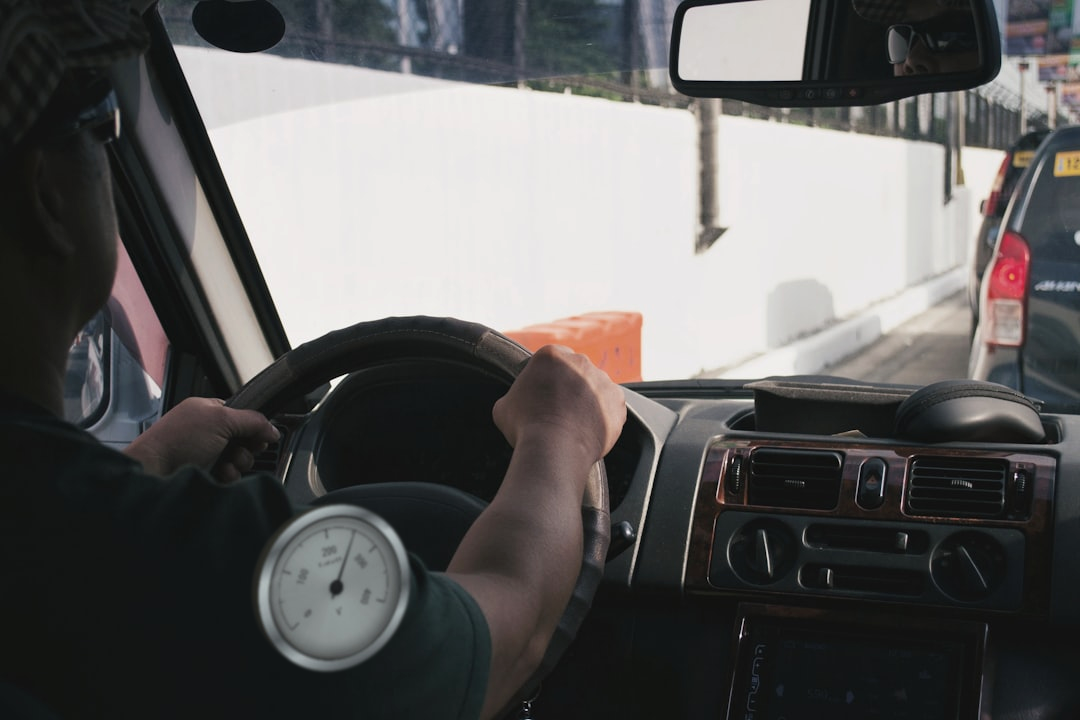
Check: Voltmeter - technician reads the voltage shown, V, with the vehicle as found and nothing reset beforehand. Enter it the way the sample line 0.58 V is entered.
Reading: 250 V
